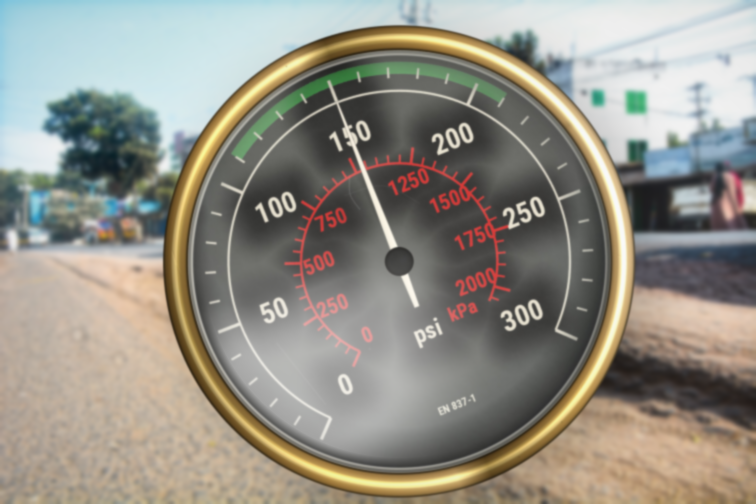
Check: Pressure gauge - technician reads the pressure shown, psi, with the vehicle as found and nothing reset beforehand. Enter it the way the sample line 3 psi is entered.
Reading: 150 psi
